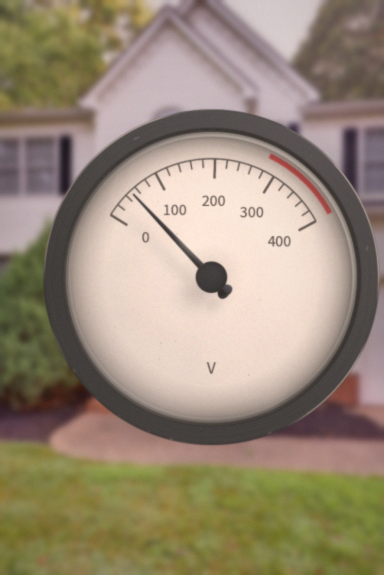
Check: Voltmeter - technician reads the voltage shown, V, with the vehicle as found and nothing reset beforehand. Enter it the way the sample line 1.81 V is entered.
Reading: 50 V
